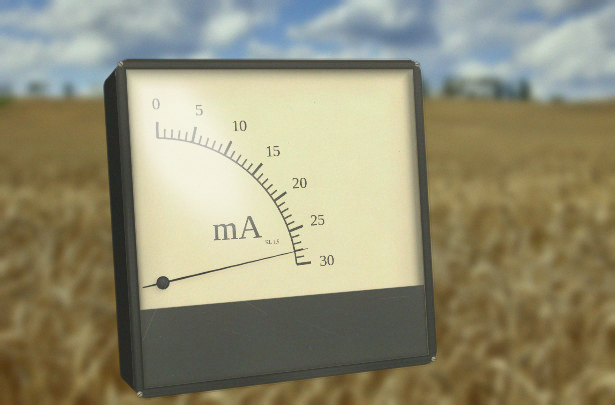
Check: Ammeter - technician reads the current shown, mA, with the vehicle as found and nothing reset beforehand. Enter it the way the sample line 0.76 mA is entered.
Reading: 28 mA
